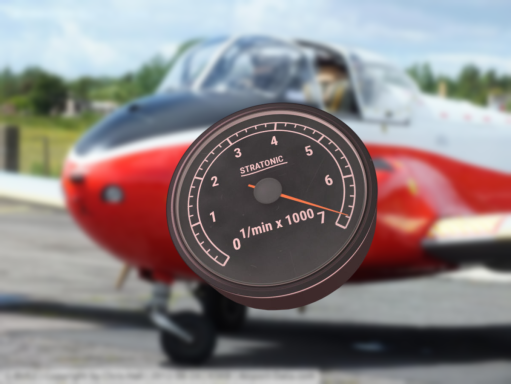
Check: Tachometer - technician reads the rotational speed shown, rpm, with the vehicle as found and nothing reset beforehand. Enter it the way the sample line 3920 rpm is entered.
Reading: 6800 rpm
